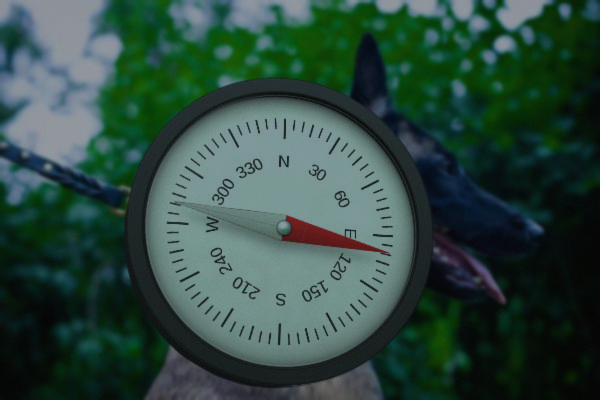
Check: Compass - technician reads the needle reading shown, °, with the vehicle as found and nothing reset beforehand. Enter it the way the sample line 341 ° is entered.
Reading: 100 °
